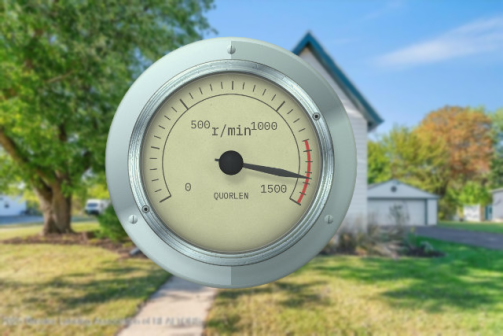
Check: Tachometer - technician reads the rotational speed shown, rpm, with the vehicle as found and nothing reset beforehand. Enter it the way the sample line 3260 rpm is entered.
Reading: 1375 rpm
